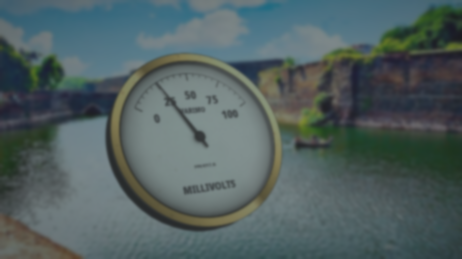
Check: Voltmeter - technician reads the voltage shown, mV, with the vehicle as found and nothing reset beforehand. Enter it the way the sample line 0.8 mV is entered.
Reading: 25 mV
